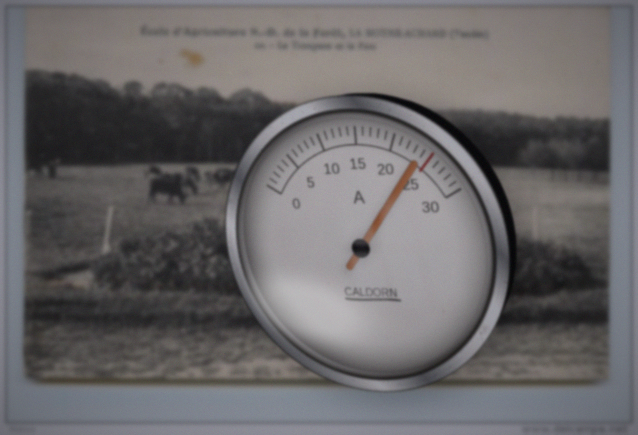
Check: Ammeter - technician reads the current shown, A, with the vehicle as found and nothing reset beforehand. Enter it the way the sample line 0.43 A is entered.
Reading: 24 A
